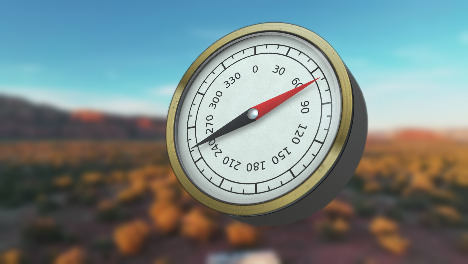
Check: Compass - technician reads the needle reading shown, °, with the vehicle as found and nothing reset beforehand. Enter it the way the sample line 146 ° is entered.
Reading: 70 °
